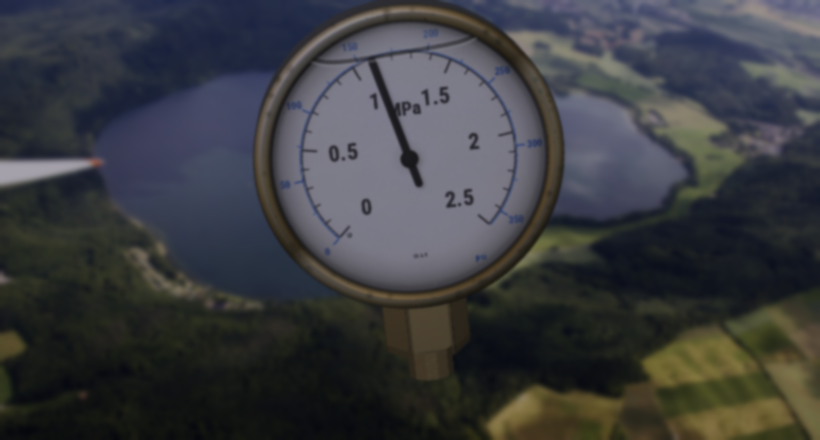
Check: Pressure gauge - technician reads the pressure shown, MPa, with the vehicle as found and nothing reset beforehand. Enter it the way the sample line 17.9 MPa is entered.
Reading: 1.1 MPa
